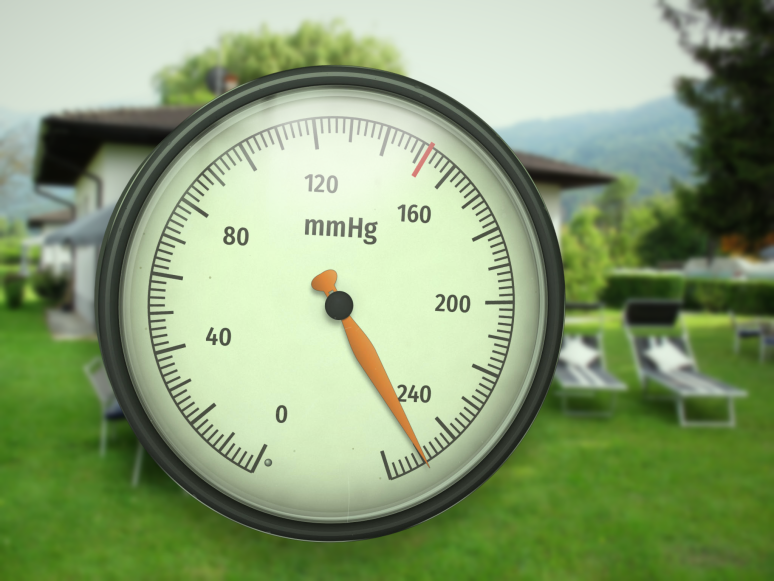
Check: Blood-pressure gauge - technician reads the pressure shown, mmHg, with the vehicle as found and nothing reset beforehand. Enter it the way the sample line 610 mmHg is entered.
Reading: 250 mmHg
